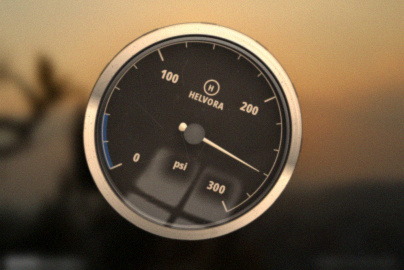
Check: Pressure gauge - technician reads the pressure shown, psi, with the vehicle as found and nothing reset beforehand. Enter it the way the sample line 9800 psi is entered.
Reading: 260 psi
